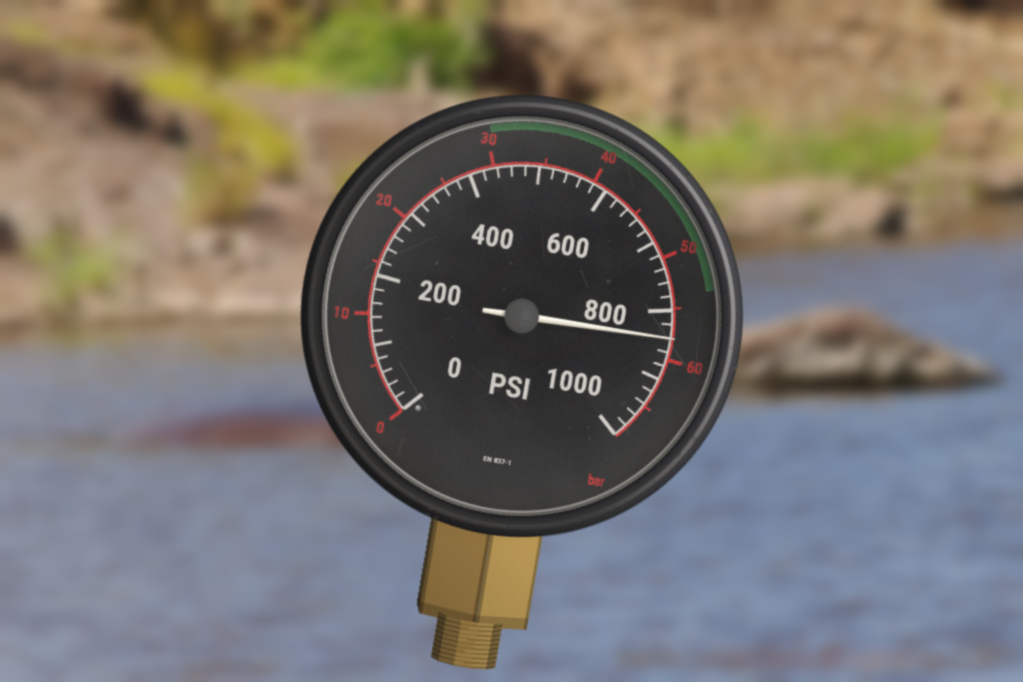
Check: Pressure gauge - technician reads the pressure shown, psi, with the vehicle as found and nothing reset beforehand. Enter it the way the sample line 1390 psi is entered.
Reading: 840 psi
